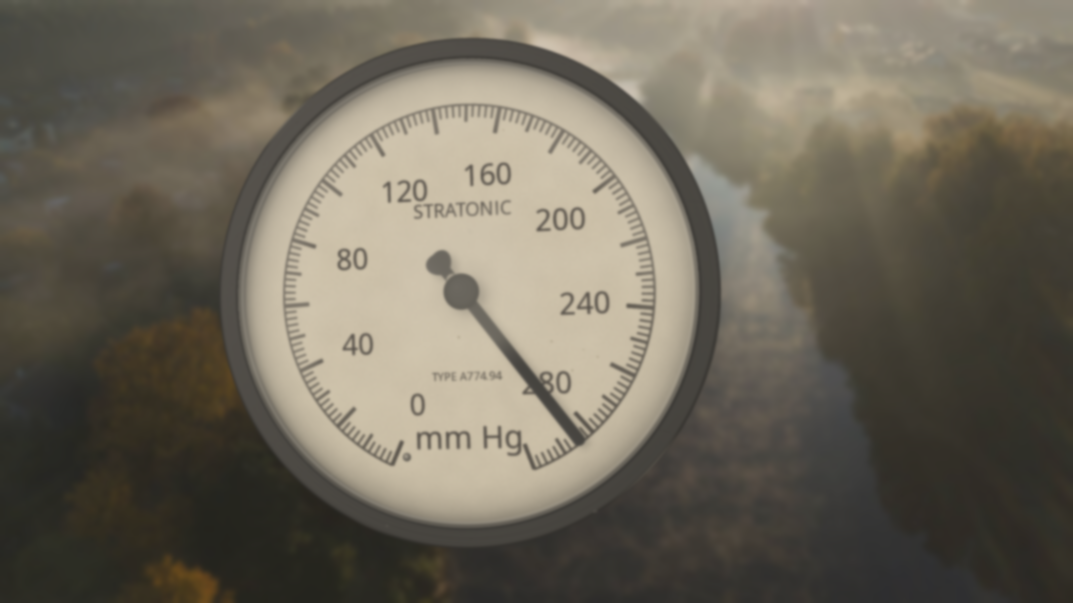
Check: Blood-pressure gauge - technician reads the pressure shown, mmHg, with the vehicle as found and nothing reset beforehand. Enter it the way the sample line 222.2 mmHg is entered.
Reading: 284 mmHg
